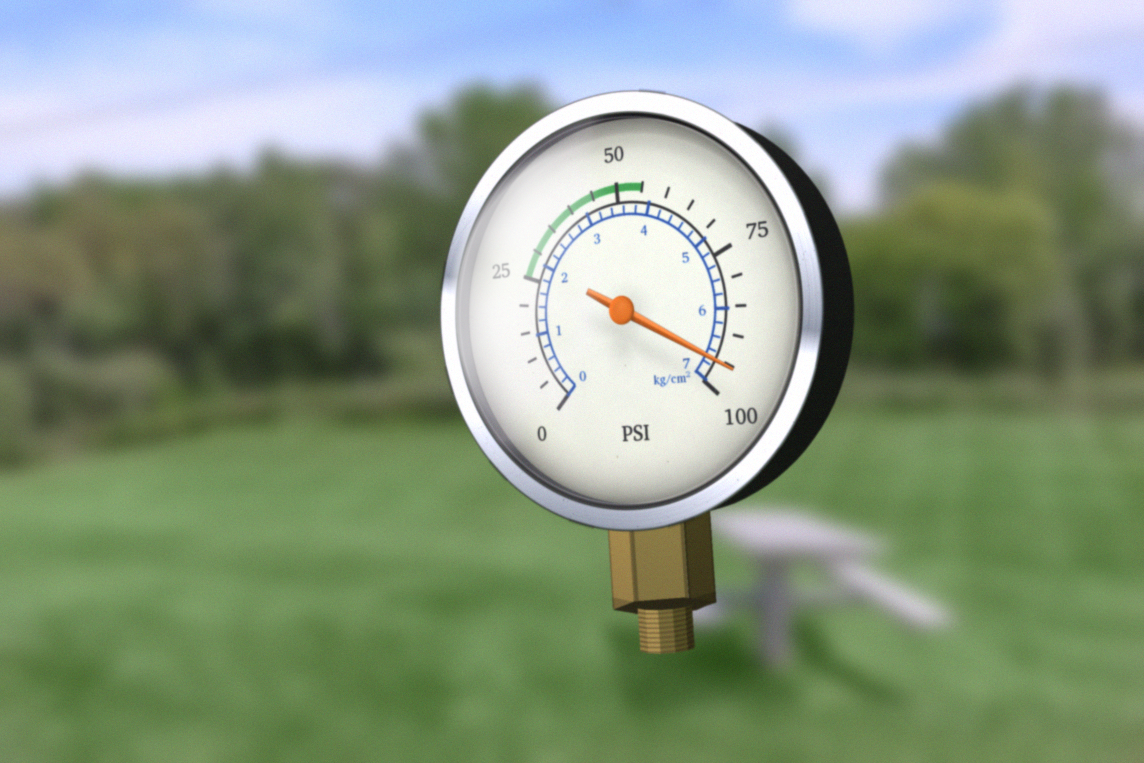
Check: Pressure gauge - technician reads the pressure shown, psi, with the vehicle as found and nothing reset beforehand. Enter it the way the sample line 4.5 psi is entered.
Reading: 95 psi
